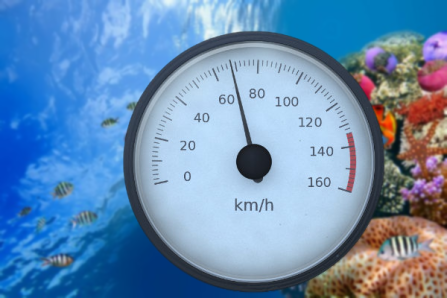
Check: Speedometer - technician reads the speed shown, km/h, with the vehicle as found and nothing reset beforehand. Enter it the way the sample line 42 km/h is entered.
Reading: 68 km/h
